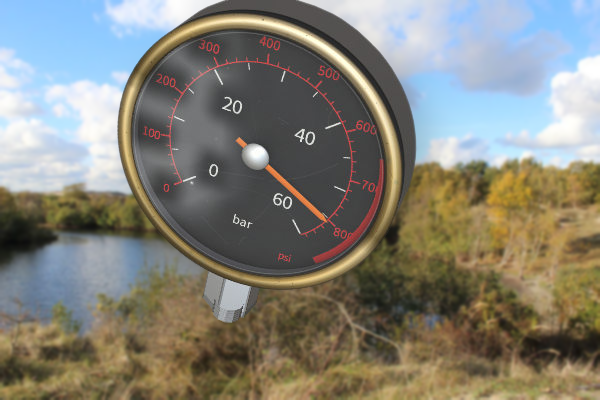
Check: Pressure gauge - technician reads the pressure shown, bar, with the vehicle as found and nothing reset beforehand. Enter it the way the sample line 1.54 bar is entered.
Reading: 55 bar
